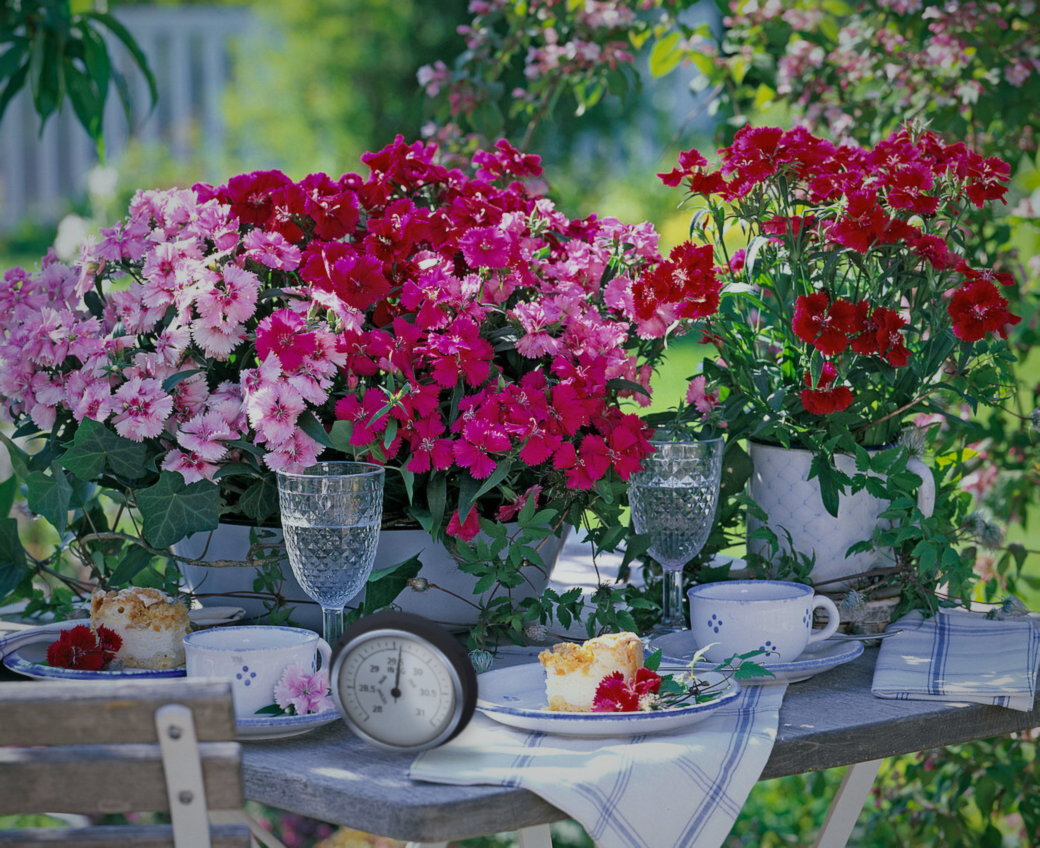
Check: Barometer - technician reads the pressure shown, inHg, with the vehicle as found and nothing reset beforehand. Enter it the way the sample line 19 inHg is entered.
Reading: 29.6 inHg
